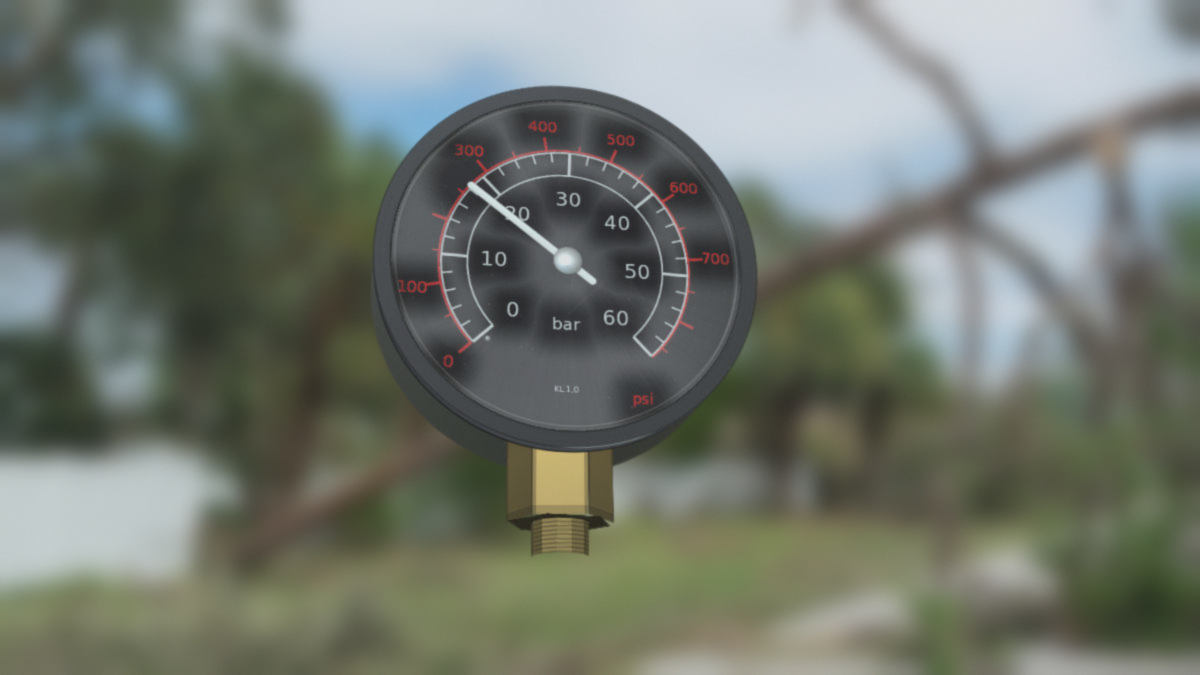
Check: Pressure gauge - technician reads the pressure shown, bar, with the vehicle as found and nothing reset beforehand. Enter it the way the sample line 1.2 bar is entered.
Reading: 18 bar
